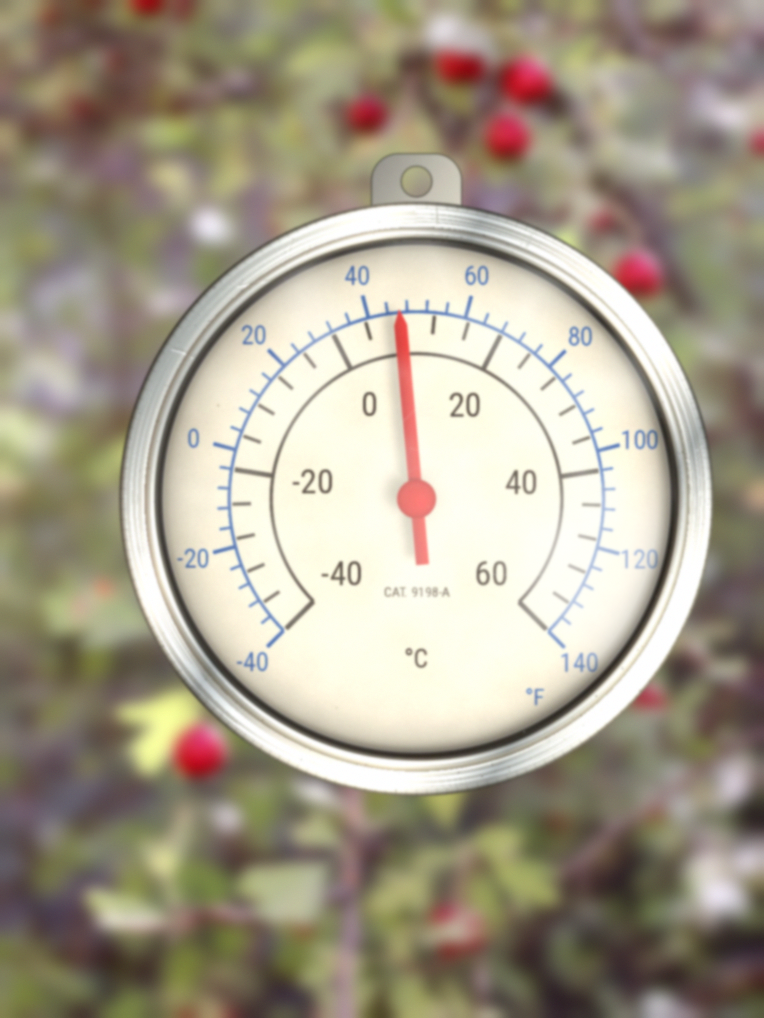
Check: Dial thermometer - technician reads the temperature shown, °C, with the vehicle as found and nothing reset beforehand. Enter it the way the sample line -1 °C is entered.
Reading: 8 °C
